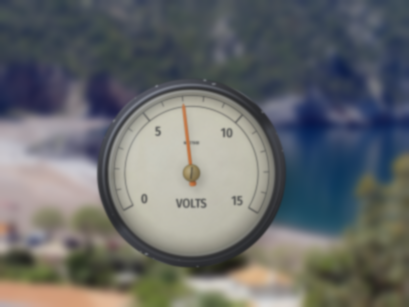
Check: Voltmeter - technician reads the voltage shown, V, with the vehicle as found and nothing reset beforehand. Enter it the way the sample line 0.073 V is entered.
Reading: 7 V
